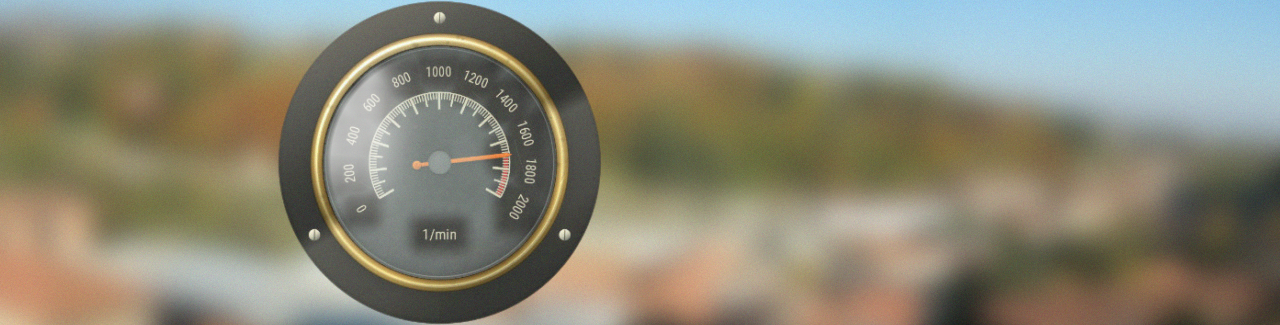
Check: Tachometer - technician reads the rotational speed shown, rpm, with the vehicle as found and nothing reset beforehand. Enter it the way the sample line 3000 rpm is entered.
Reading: 1700 rpm
